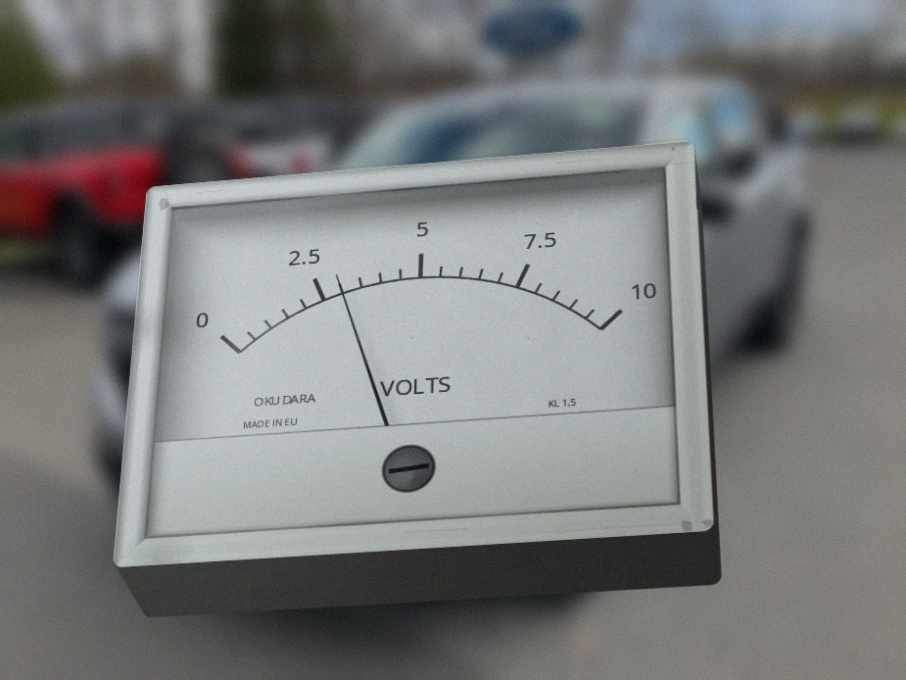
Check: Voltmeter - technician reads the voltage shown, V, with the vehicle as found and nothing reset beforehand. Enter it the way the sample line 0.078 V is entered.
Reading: 3 V
